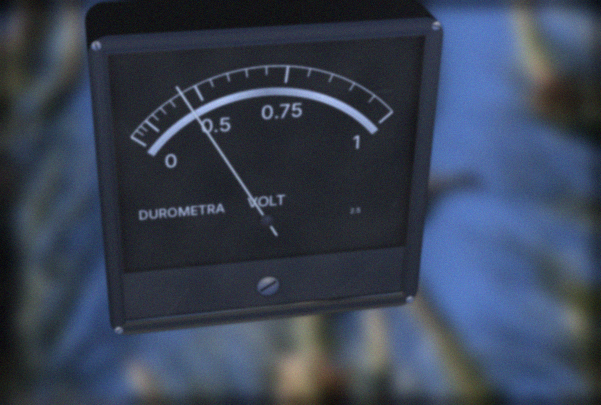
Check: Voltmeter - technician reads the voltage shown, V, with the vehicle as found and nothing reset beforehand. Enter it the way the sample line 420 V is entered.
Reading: 0.45 V
